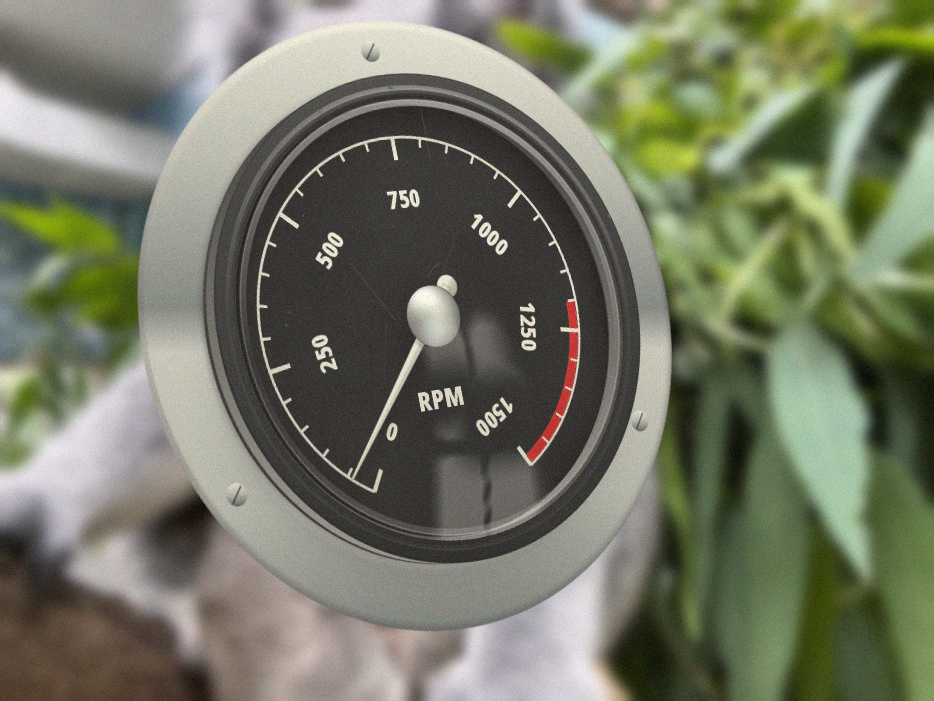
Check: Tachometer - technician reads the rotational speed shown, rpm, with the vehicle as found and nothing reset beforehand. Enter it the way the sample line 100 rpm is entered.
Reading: 50 rpm
